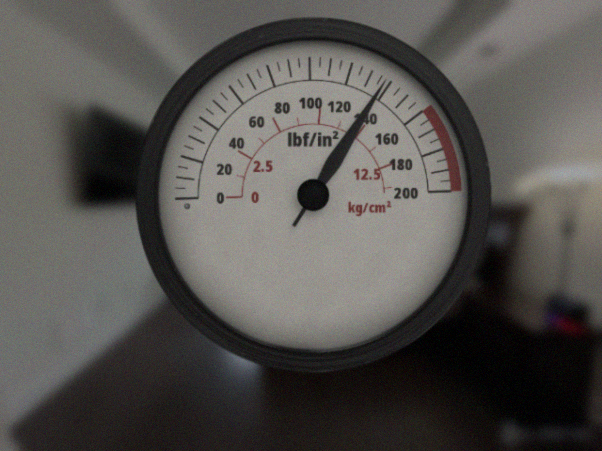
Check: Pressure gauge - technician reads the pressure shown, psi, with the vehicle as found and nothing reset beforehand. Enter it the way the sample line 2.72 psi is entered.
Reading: 137.5 psi
